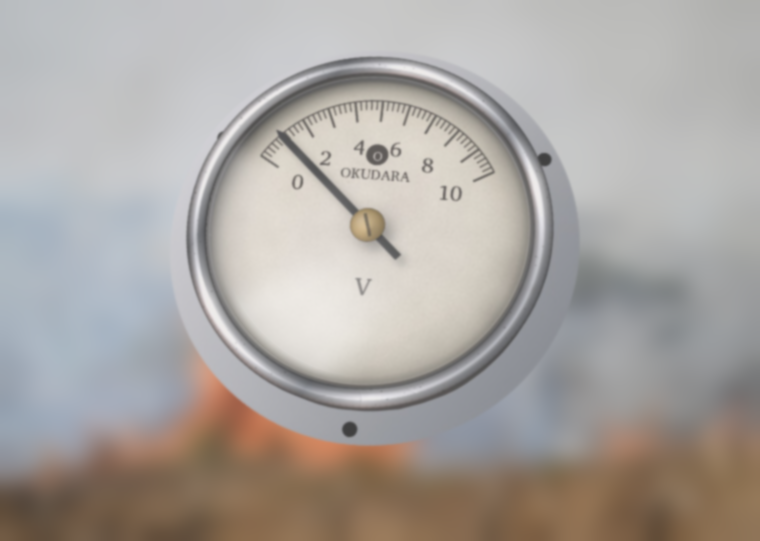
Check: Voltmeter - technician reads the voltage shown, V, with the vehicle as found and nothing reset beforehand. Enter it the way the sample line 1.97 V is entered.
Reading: 1 V
